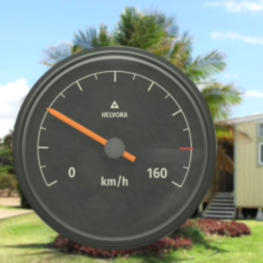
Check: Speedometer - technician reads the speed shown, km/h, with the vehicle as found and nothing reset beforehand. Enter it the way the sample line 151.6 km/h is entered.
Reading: 40 km/h
